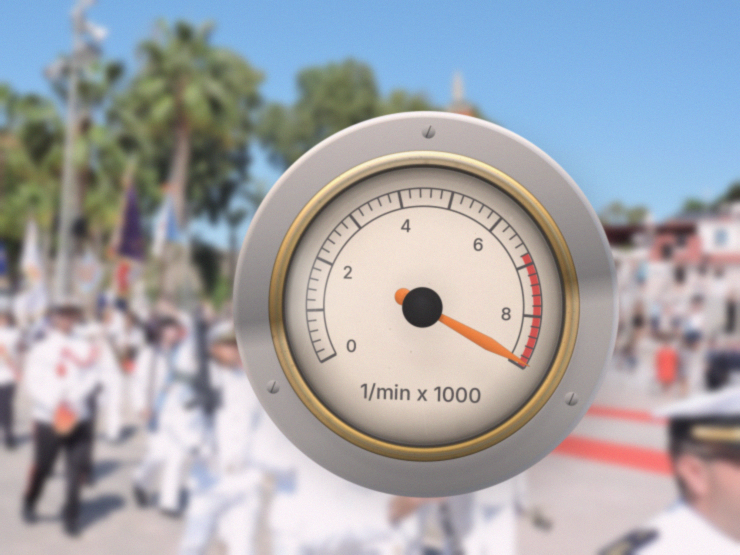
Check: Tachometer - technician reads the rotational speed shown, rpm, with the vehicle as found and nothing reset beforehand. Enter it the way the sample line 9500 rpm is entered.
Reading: 8900 rpm
